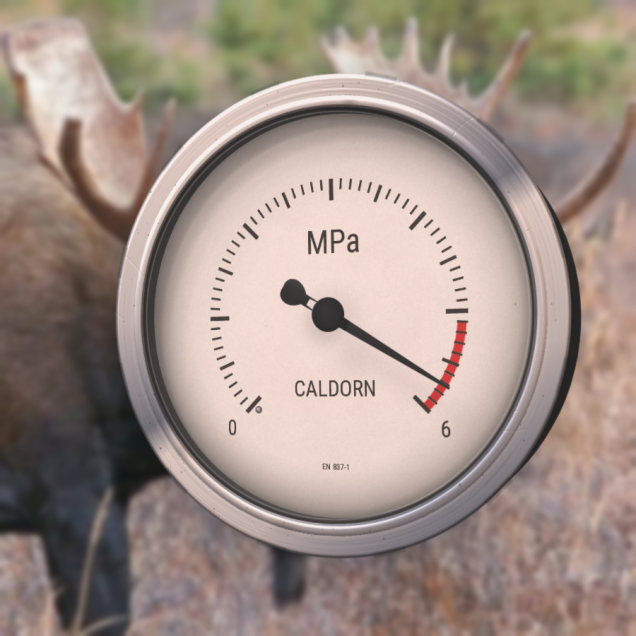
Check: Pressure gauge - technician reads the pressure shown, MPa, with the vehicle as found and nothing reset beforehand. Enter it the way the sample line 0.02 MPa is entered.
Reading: 5.7 MPa
